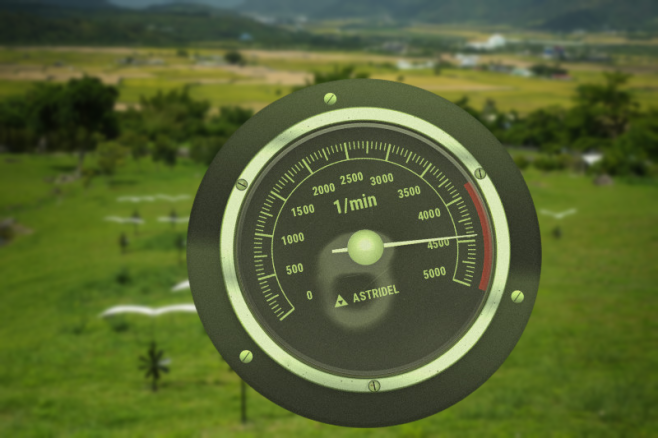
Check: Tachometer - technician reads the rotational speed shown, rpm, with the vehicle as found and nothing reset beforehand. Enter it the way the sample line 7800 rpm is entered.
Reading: 4450 rpm
